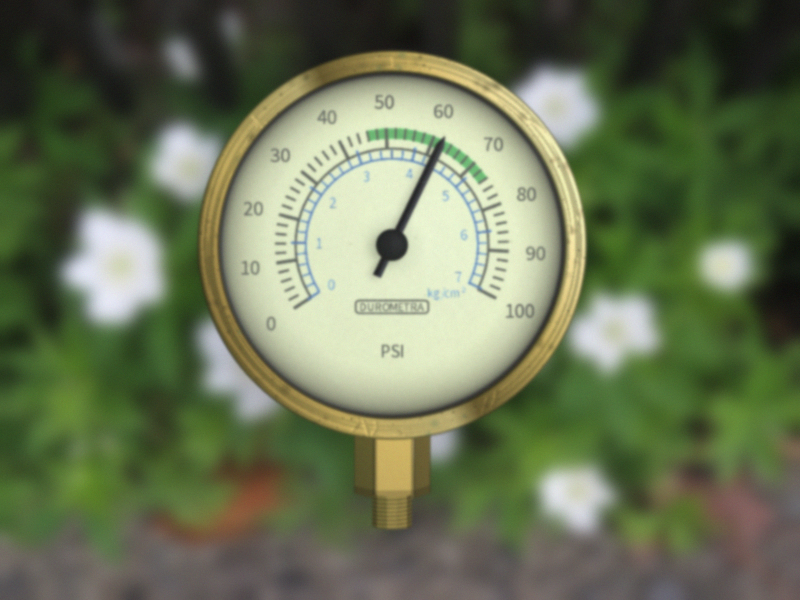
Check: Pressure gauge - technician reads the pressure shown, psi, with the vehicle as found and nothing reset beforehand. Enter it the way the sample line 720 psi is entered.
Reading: 62 psi
